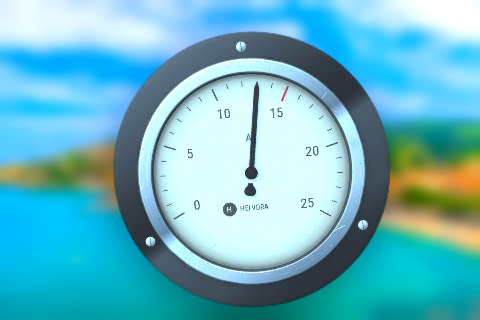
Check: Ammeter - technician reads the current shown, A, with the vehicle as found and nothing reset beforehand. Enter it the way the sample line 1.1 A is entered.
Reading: 13 A
